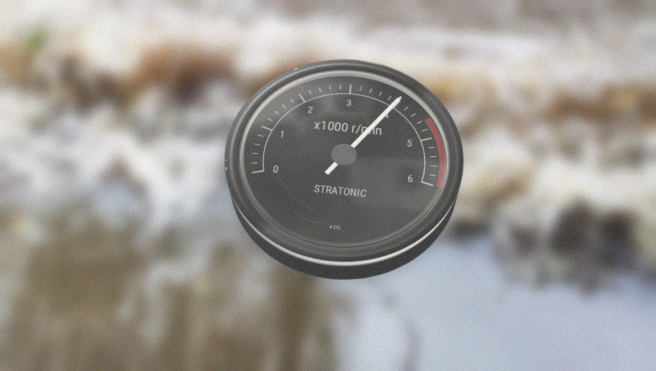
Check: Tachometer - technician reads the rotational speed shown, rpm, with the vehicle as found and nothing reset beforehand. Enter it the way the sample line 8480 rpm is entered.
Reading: 4000 rpm
